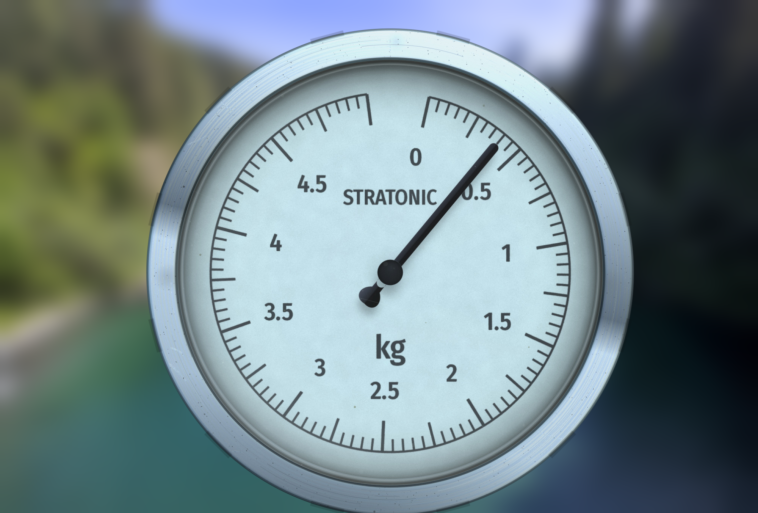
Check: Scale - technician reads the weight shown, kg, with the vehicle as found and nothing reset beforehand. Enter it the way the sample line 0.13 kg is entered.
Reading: 0.4 kg
